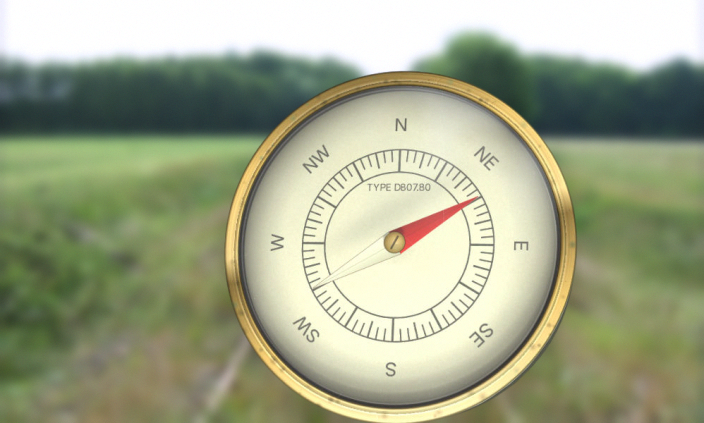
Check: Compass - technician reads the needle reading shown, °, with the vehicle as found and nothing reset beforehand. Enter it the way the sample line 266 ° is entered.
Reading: 60 °
